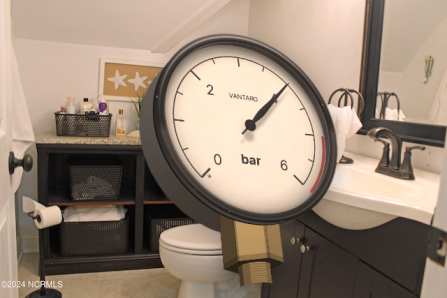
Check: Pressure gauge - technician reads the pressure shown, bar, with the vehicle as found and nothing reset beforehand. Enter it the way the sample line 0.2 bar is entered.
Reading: 4 bar
